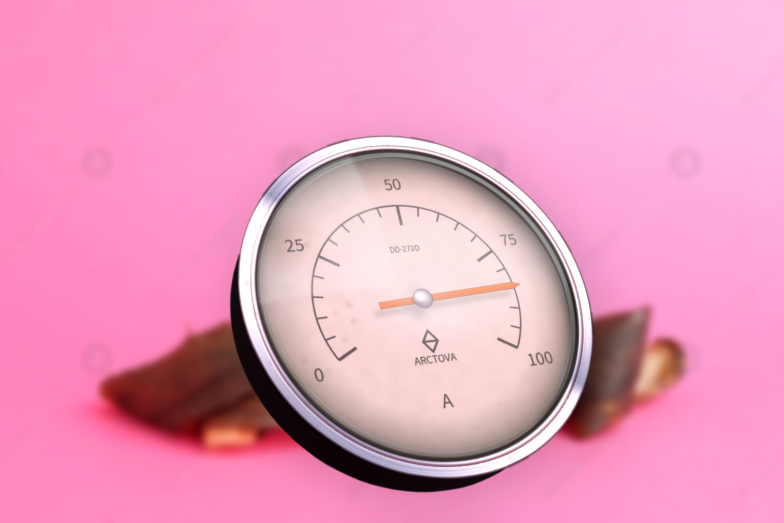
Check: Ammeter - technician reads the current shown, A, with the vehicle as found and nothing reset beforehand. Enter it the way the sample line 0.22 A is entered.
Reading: 85 A
